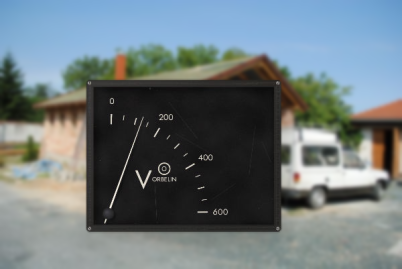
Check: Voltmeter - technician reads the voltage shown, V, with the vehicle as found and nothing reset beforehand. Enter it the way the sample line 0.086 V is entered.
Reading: 125 V
